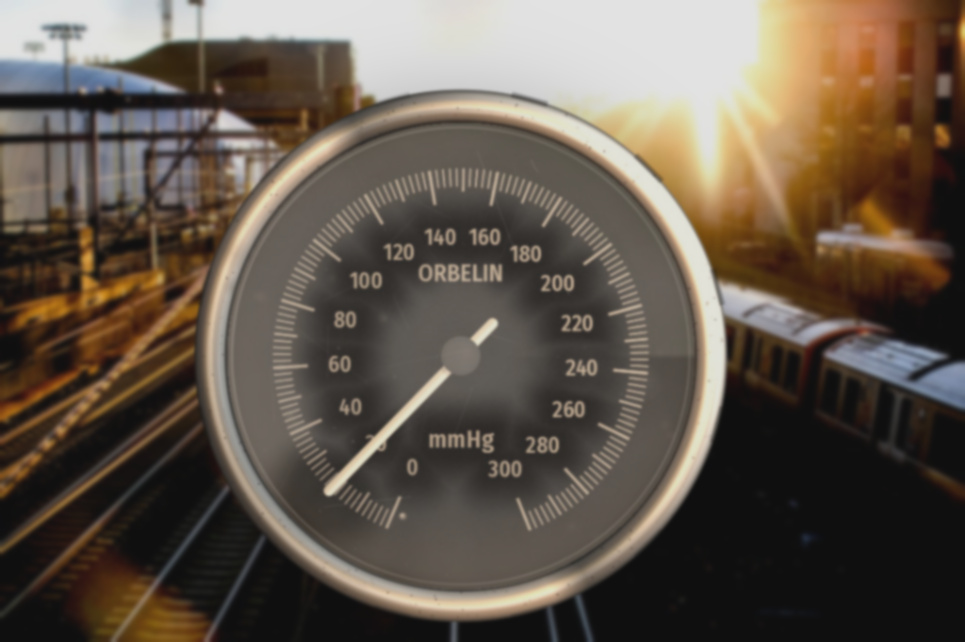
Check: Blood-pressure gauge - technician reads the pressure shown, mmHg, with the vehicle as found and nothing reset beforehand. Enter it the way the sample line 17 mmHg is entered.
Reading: 20 mmHg
